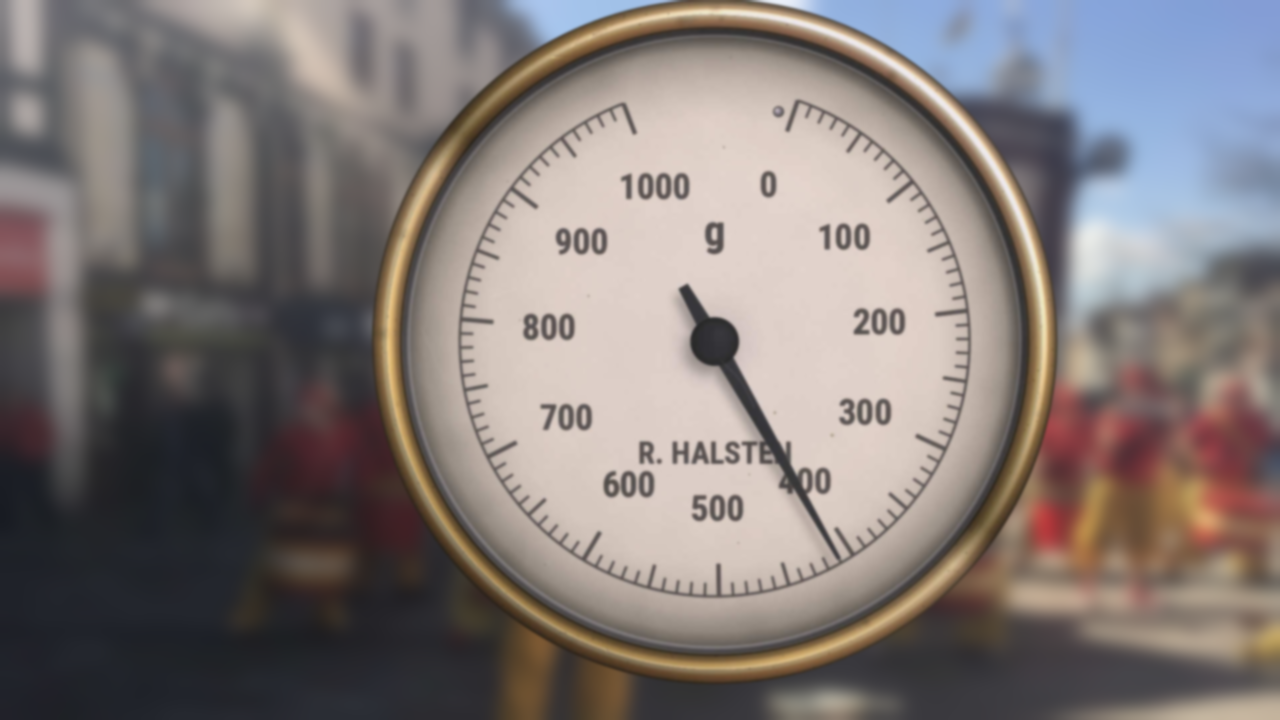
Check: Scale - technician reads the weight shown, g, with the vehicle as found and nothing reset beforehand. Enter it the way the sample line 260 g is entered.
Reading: 410 g
